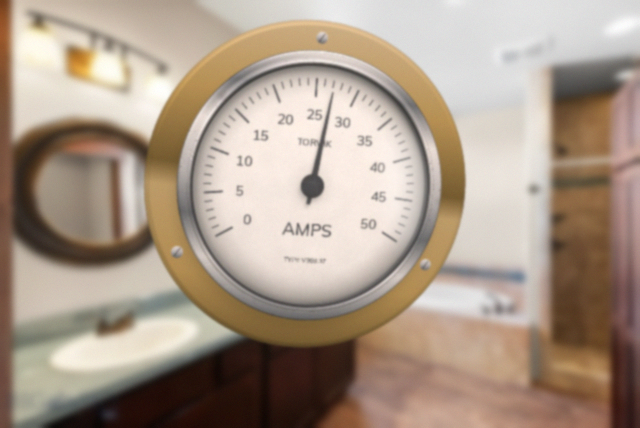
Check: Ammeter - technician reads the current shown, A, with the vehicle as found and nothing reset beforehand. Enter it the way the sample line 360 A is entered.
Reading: 27 A
